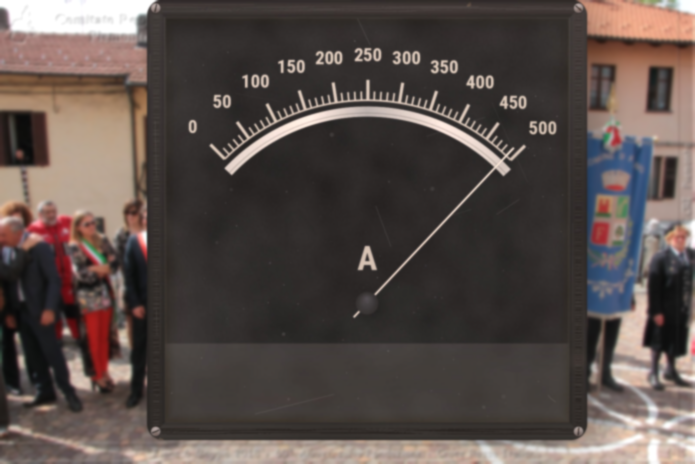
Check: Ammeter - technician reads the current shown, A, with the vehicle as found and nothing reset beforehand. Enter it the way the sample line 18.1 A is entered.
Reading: 490 A
